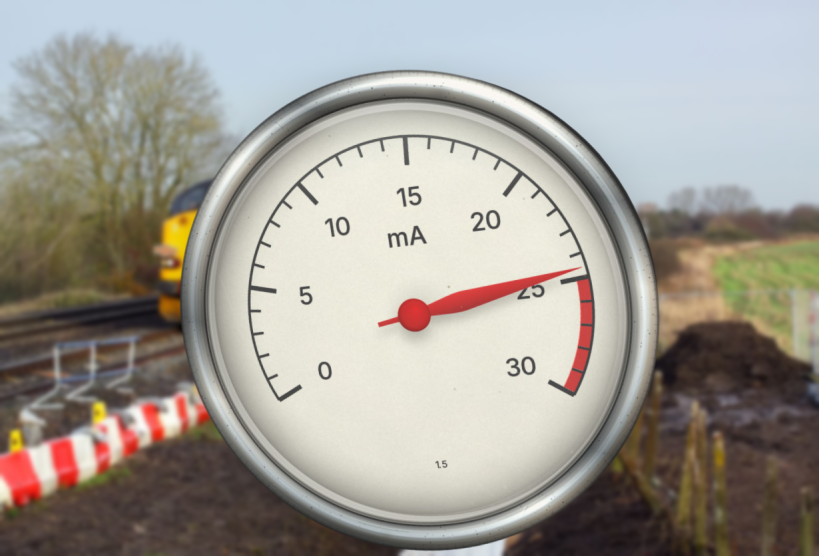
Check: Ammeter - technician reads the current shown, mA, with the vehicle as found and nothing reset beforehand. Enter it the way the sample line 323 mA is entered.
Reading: 24.5 mA
